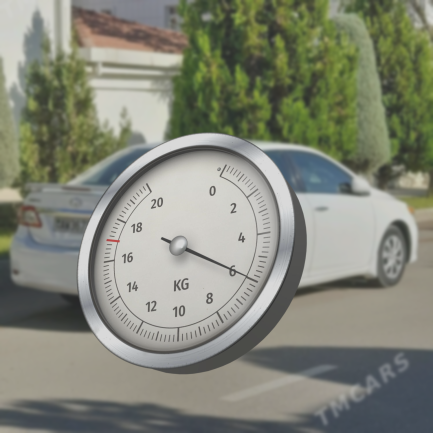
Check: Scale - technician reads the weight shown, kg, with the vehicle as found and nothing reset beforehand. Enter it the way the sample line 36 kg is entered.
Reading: 6 kg
